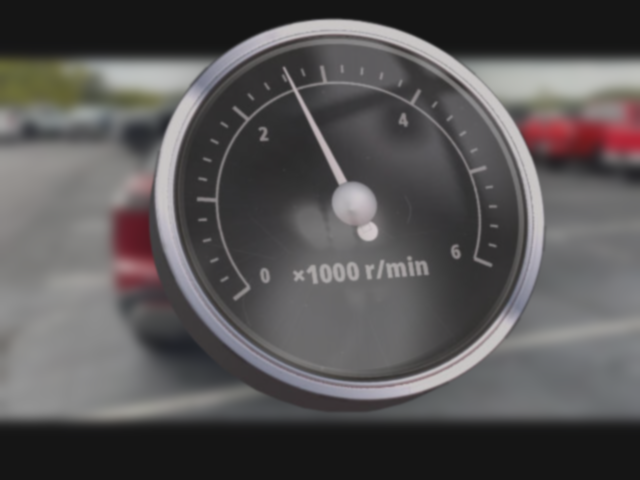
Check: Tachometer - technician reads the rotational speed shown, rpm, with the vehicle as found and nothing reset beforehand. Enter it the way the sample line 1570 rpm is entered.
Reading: 2600 rpm
